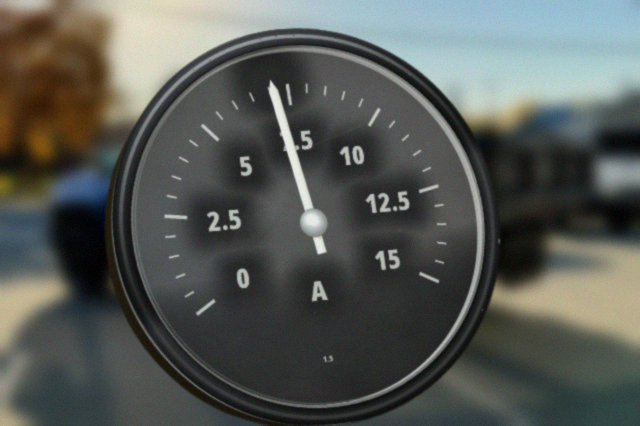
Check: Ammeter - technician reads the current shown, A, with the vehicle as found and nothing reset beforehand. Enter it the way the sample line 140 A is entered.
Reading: 7 A
